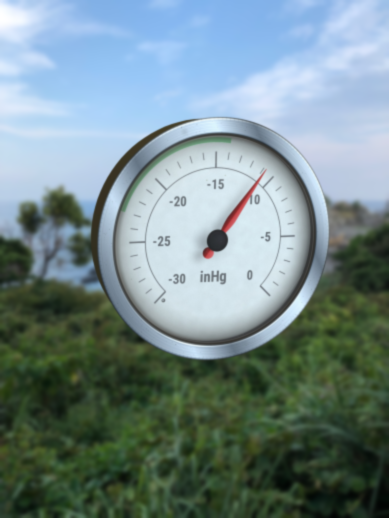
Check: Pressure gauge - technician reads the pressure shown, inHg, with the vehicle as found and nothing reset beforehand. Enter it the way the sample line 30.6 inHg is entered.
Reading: -11 inHg
